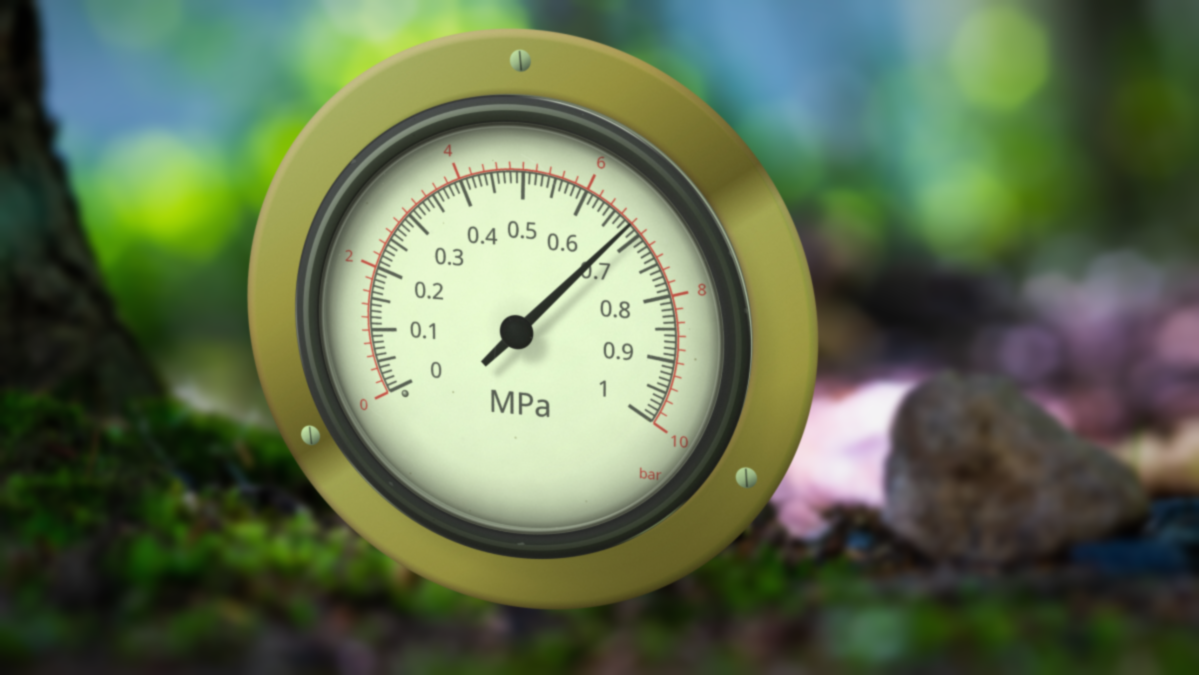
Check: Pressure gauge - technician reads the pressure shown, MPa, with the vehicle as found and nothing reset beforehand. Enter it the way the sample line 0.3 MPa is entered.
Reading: 0.68 MPa
